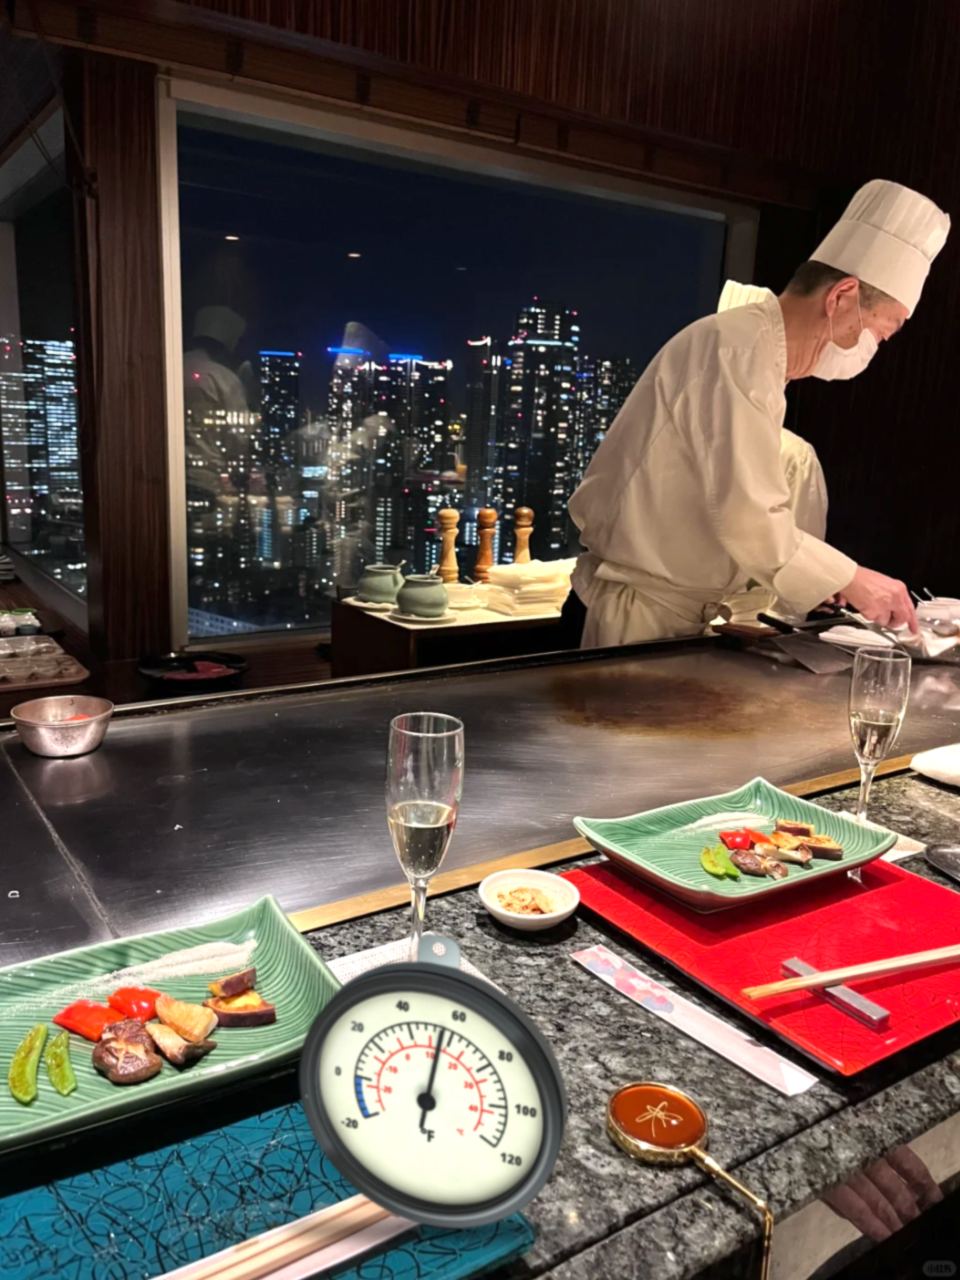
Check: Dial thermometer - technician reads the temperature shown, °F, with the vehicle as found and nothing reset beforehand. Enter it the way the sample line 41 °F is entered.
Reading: 56 °F
